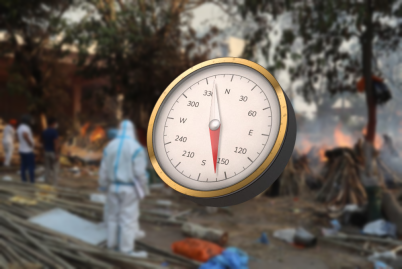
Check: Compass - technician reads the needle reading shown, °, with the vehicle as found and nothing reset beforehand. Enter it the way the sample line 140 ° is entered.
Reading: 160 °
